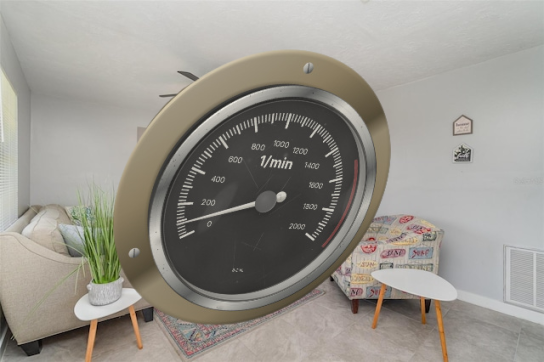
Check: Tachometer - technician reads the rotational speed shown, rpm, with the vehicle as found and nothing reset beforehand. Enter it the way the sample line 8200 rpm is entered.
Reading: 100 rpm
